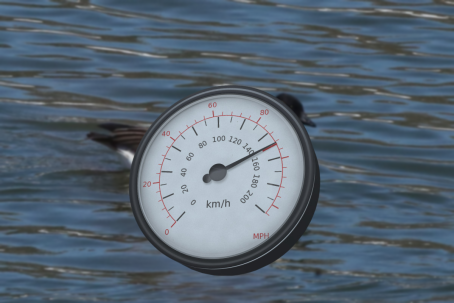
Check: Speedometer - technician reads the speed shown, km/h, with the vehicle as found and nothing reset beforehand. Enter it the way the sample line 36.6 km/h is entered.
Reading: 150 km/h
